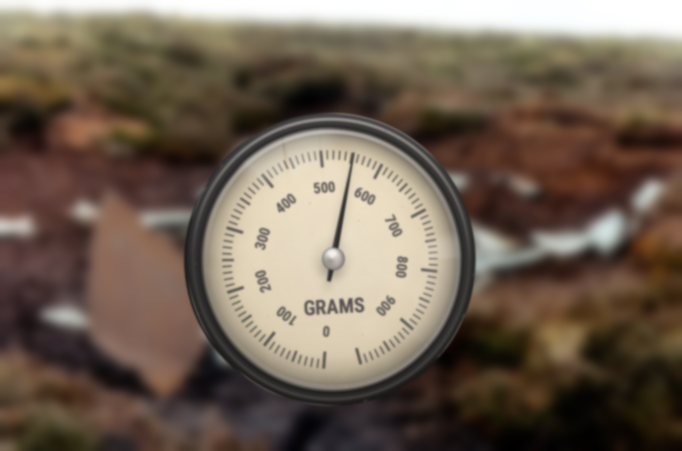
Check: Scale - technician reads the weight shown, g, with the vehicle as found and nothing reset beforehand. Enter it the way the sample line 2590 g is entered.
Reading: 550 g
